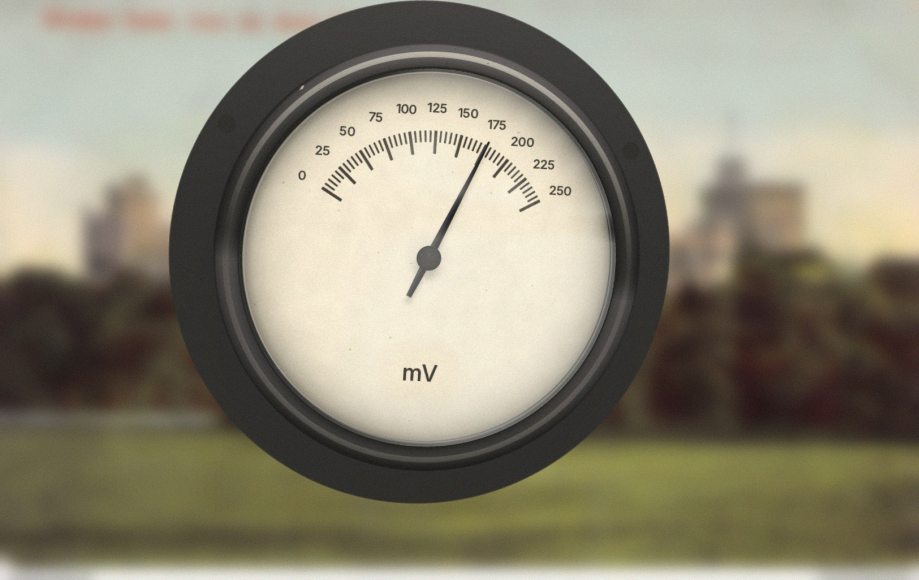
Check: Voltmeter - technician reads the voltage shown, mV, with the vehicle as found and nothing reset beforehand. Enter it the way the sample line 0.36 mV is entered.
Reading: 175 mV
